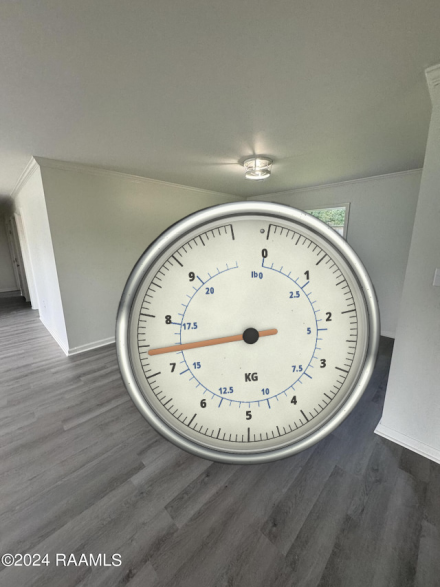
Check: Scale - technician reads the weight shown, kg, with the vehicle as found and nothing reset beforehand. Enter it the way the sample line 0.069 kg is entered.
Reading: 7.4 kg
